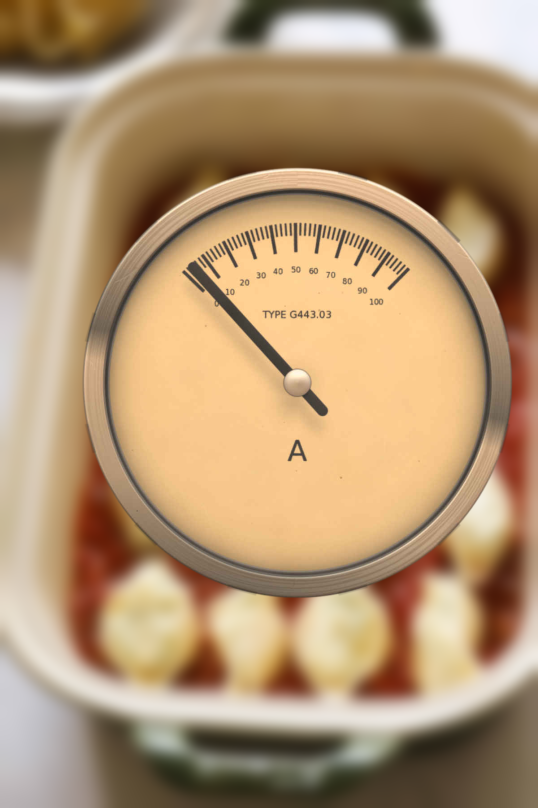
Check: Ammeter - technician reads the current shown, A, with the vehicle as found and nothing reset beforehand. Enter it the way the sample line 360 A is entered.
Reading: 4 A
